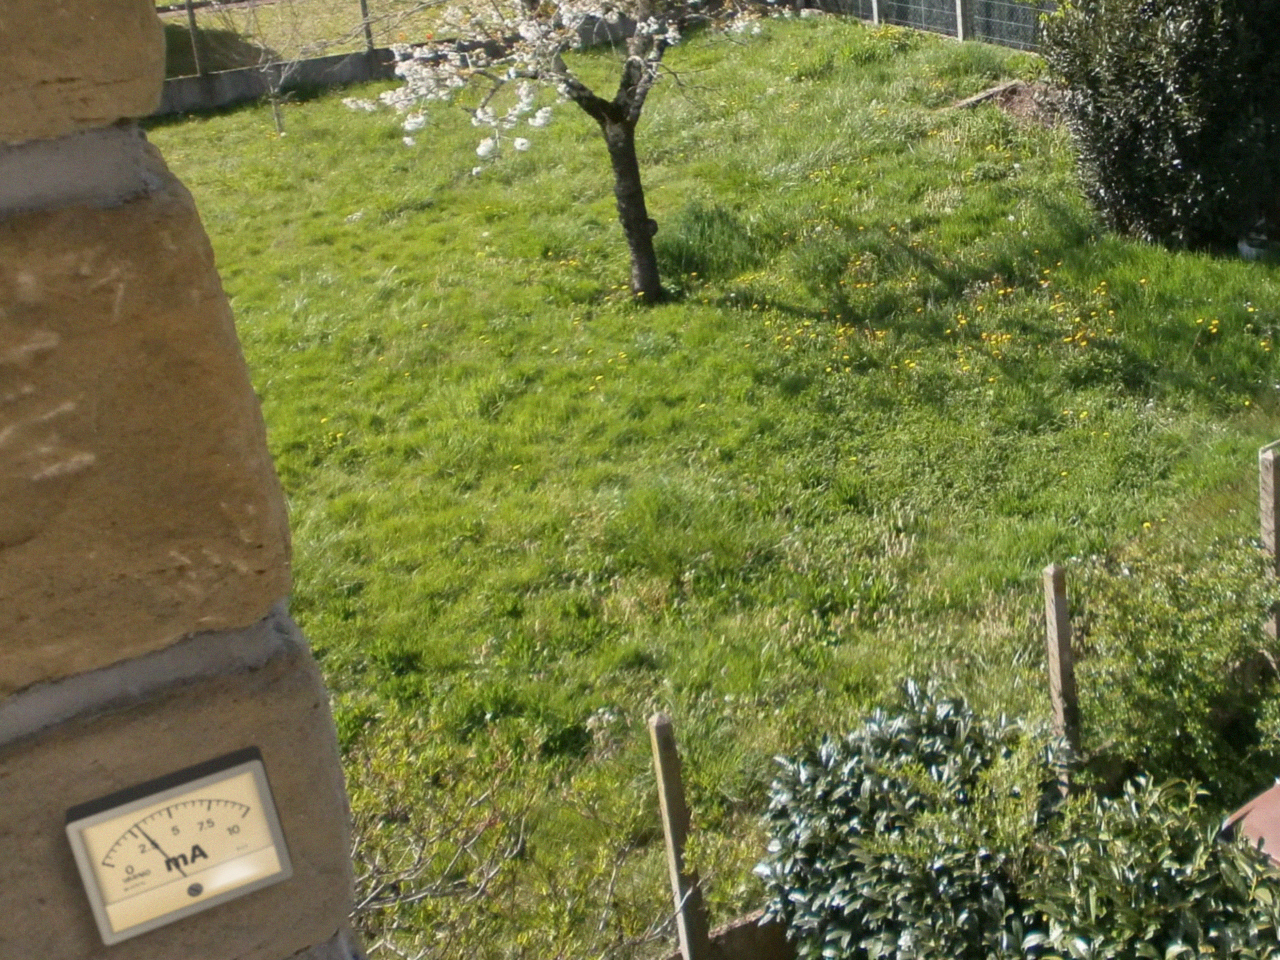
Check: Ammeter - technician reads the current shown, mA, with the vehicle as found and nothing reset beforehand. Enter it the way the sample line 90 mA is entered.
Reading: 3 mA
